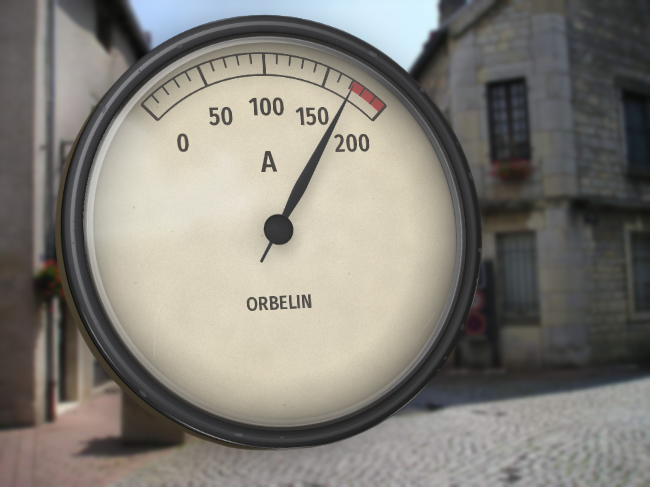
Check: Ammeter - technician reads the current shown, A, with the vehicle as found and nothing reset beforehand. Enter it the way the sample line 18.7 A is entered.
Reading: 170 A
